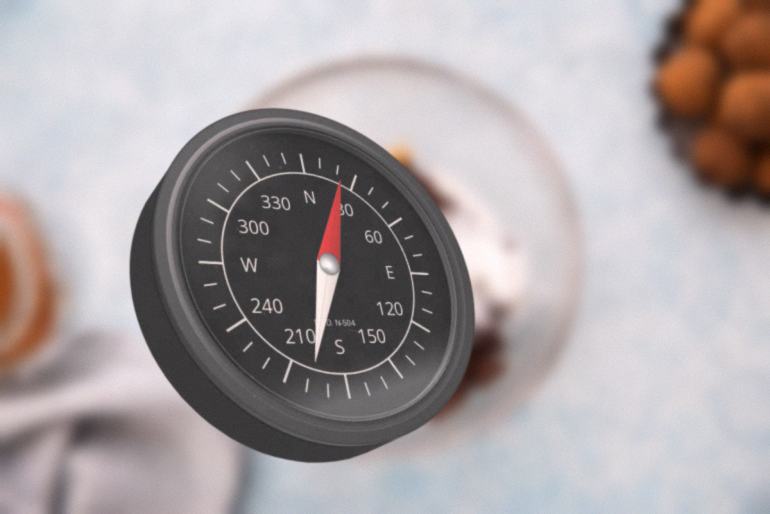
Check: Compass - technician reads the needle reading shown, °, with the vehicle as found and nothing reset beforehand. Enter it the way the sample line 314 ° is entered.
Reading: 20 °
